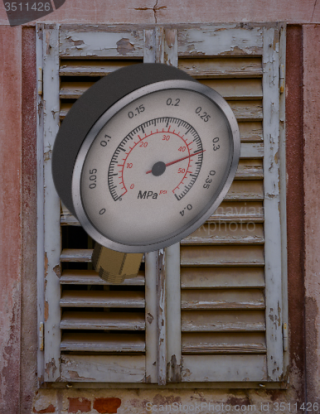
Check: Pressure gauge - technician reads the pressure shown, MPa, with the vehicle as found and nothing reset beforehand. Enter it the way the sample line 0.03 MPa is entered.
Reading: 0.3 MPa
